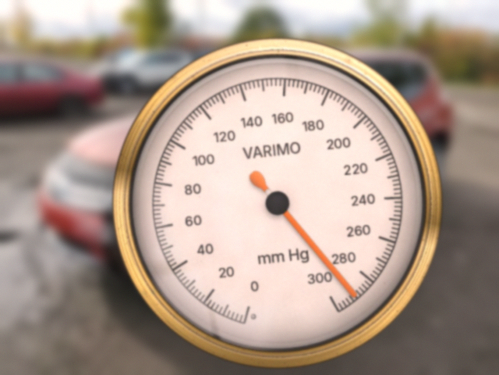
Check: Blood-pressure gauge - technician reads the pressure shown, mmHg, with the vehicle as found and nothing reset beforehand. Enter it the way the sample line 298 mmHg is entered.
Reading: 290 mmHg
